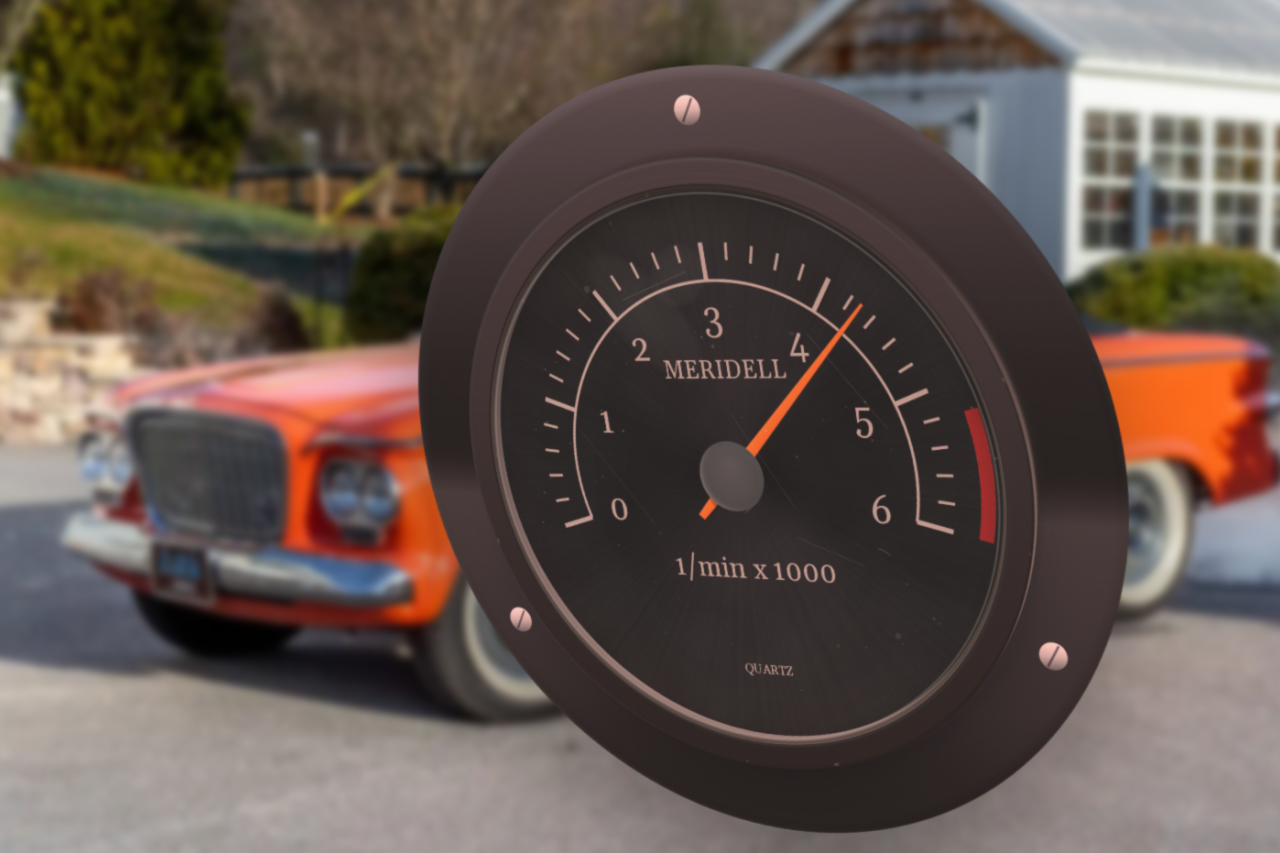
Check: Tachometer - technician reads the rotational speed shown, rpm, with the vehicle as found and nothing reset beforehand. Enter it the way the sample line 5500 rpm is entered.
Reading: 4300 rpm
